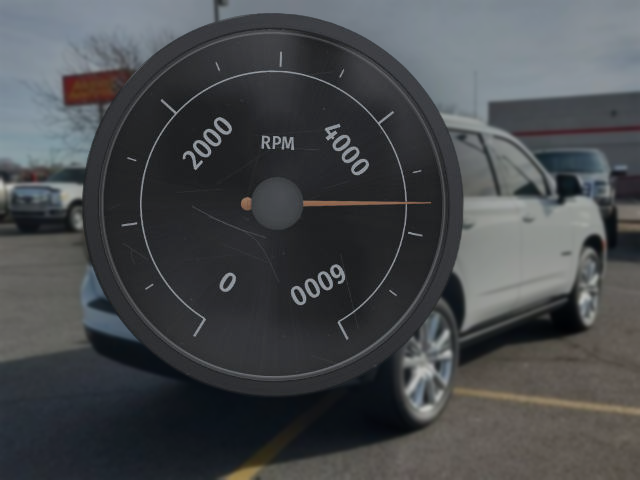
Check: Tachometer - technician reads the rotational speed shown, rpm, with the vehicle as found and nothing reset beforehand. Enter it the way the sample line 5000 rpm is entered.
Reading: 4750 rpm
